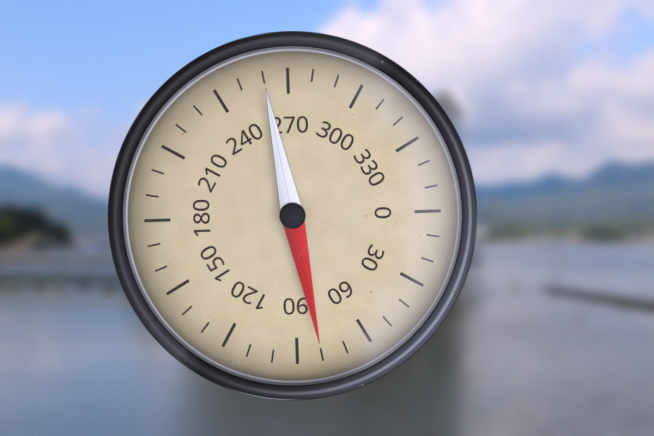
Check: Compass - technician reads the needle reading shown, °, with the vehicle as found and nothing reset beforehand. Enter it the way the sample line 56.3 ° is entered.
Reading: 80 °
